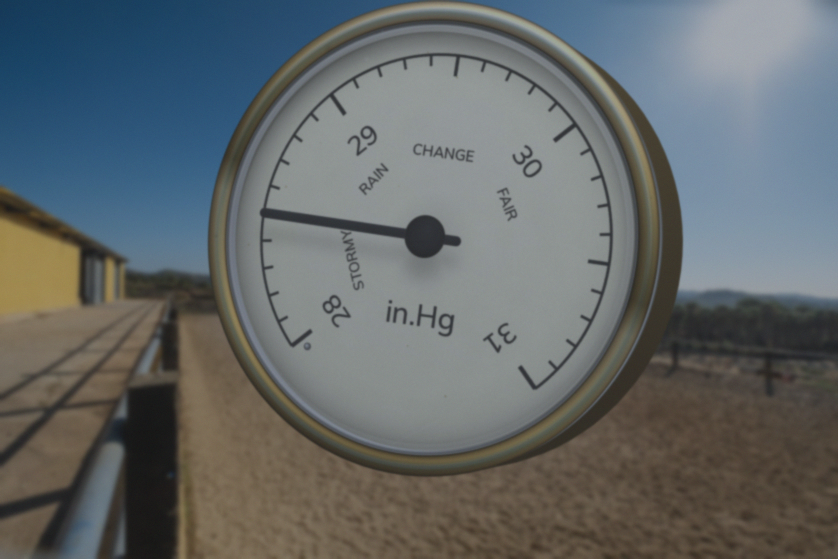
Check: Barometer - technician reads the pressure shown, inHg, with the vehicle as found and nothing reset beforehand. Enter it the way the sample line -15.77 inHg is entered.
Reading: 28.5 inHg
